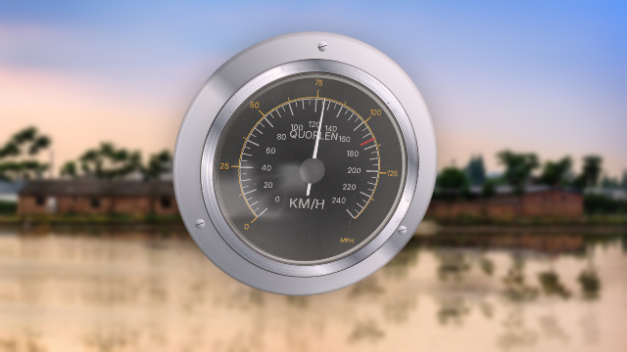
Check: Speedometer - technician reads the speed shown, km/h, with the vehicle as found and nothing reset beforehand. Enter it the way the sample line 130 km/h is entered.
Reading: 125 km/h
